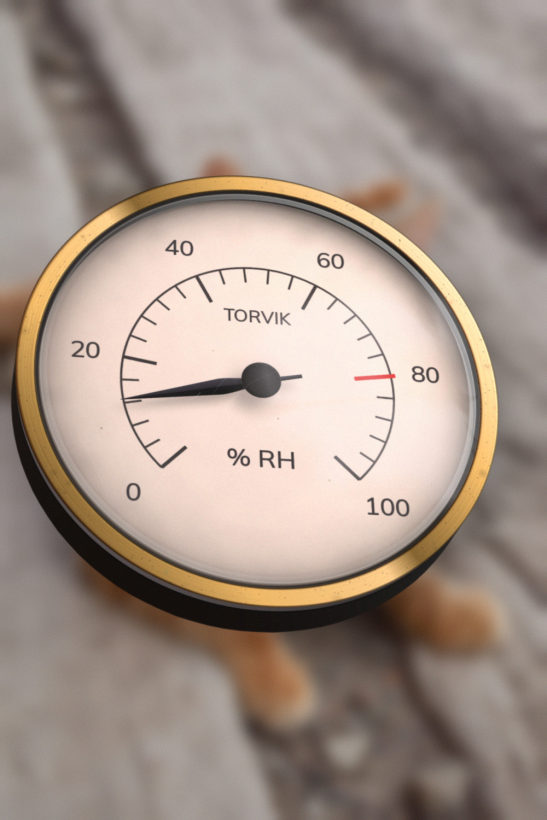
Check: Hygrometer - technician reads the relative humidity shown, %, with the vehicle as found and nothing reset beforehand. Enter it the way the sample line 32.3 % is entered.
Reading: 12 %
